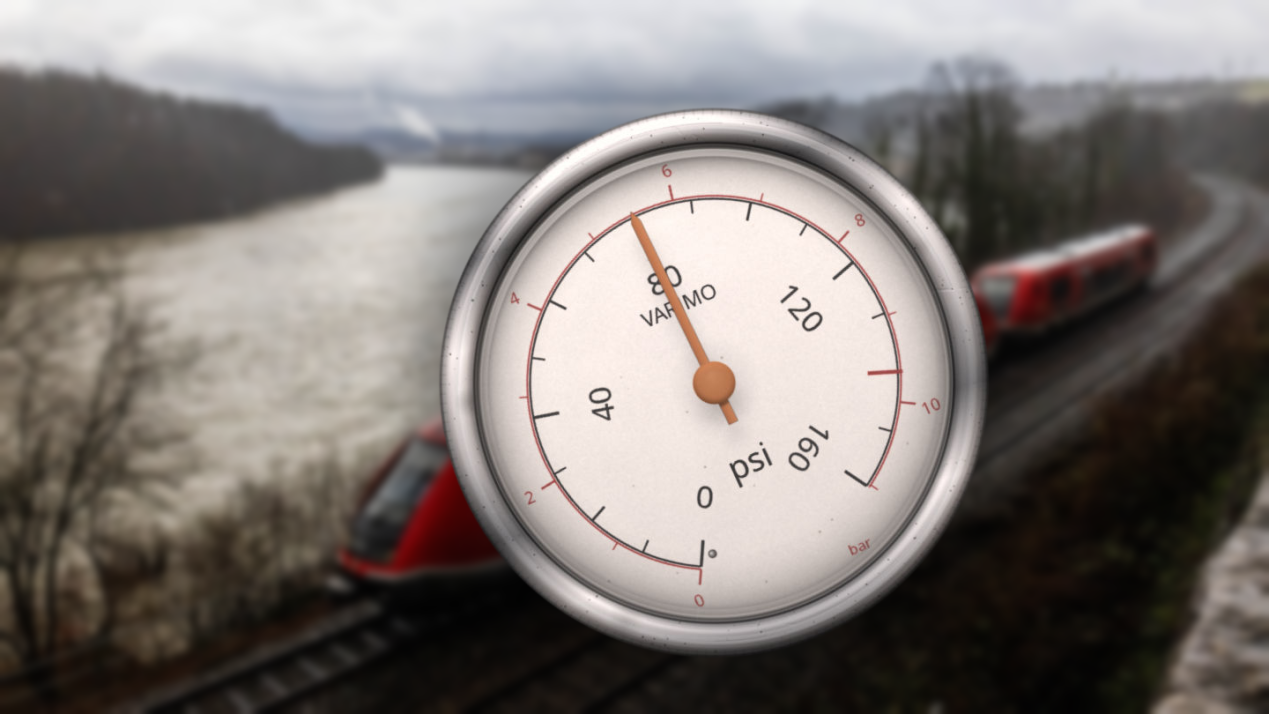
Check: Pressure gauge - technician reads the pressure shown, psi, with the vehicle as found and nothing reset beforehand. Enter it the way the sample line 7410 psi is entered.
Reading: 80 psi
